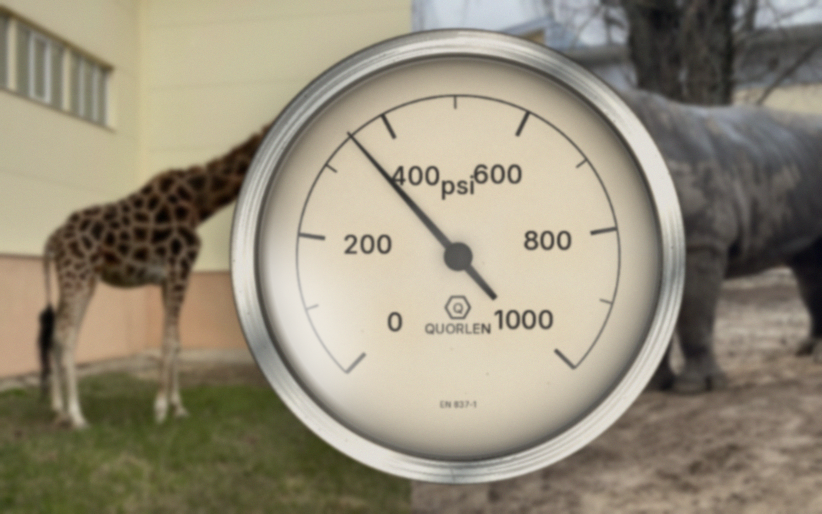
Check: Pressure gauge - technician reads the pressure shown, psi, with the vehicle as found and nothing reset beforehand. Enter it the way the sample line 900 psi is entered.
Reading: 350 psi
